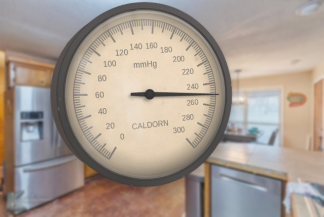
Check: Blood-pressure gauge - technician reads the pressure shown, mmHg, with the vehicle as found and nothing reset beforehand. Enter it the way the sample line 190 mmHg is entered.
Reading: 250 mmHg
